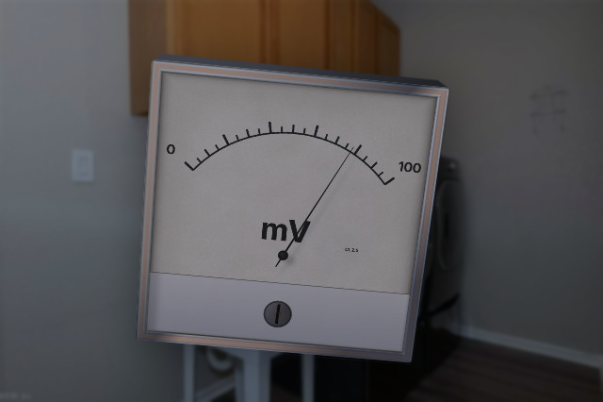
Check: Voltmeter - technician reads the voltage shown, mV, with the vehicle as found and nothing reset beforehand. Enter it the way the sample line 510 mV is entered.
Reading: 77.5 mV
